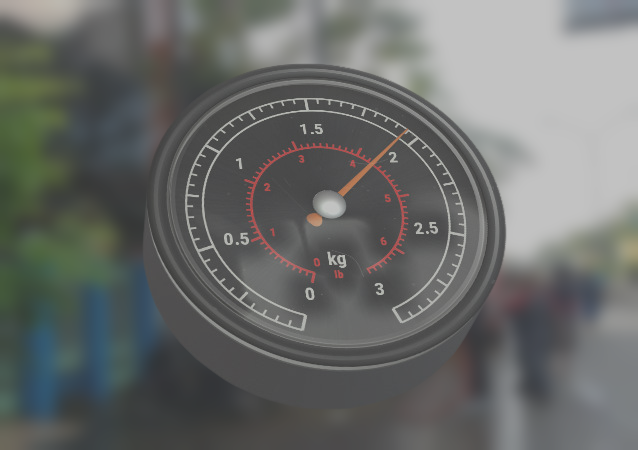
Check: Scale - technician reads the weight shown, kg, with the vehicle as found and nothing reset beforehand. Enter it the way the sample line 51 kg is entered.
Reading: 1.95 kg
